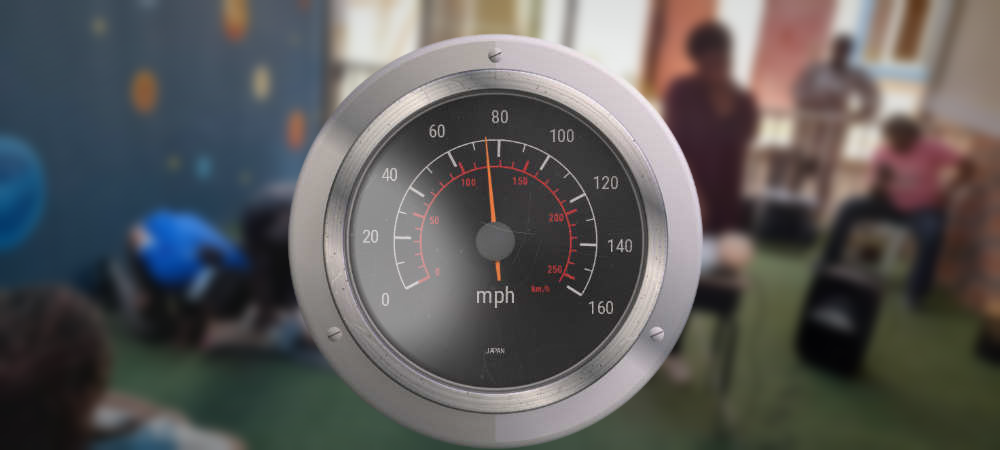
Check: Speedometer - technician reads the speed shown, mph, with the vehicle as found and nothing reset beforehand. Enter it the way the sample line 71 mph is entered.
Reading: 75 mph
